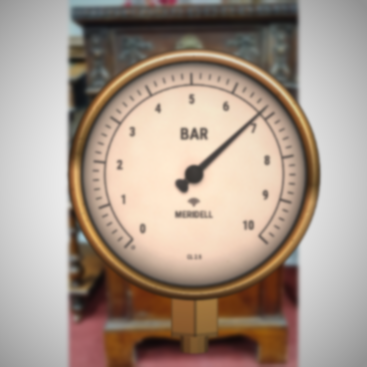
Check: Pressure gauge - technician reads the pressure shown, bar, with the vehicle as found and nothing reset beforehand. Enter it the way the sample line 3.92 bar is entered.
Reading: 6.8 bar
